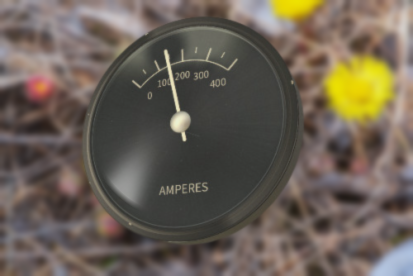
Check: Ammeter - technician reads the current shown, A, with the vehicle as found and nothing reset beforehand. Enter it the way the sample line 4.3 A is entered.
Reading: 150 A
